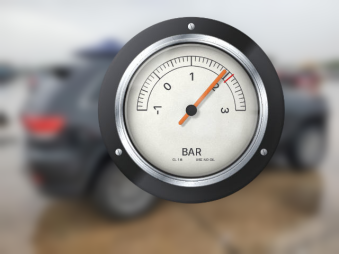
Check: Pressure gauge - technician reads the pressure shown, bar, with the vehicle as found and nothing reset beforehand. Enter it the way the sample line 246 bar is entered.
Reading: 1.9 bar
